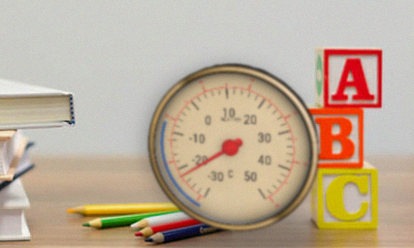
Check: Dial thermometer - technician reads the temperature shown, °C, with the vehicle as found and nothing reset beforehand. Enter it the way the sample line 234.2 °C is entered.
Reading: -22 °C
